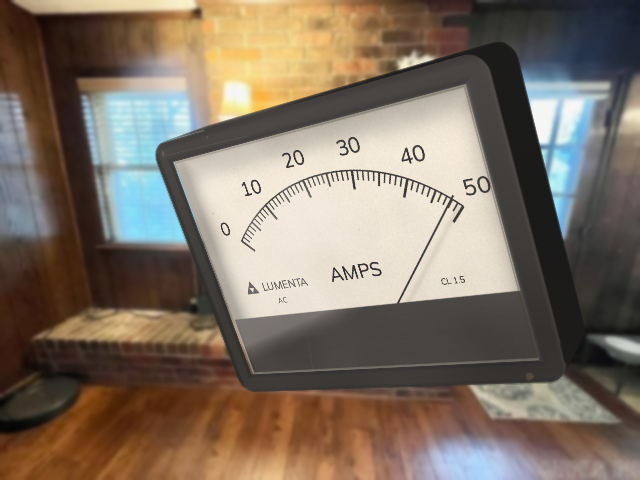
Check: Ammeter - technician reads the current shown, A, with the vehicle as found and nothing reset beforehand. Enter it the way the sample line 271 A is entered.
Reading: 48 A
